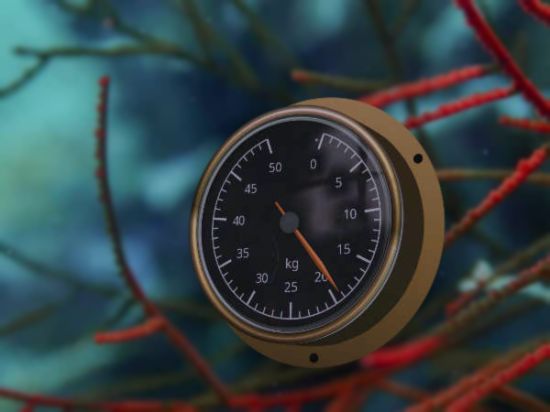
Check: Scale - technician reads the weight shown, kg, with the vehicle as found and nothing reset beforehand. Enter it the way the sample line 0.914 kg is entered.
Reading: 19 kg
